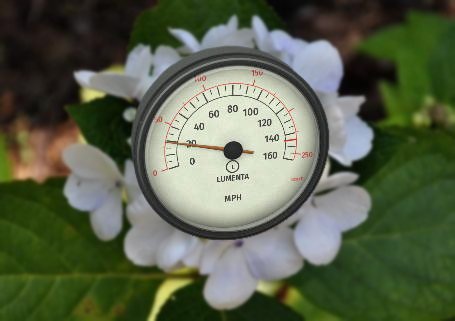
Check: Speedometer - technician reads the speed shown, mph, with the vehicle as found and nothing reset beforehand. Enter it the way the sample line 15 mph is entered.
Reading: 20 mph
